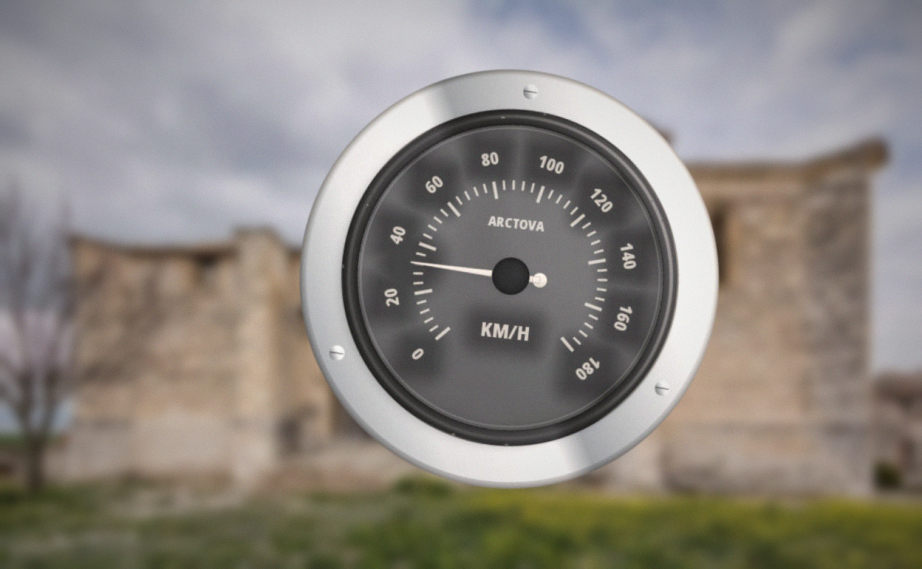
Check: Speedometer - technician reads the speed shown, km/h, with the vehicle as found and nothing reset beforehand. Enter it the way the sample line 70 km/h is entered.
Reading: 32 km/h
